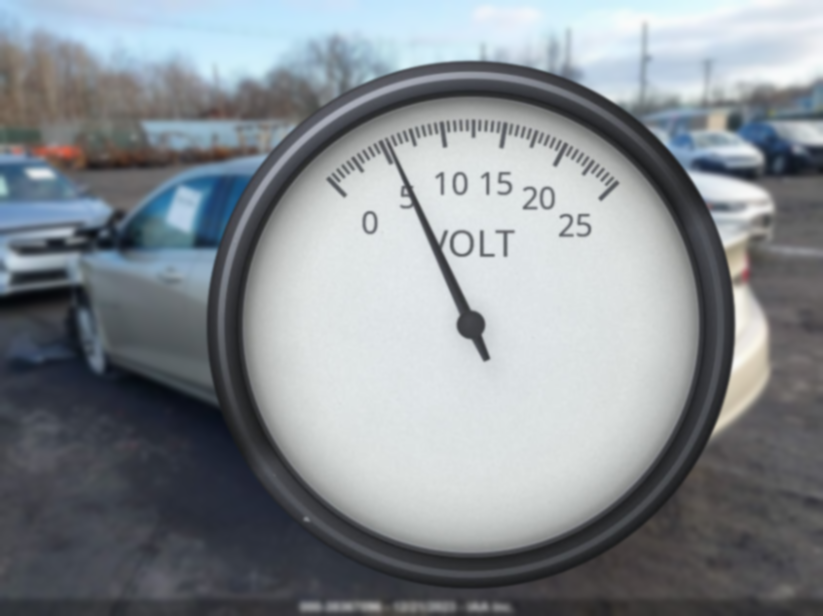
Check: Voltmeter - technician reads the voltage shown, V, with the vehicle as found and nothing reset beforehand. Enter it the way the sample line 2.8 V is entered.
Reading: 5.5 V
